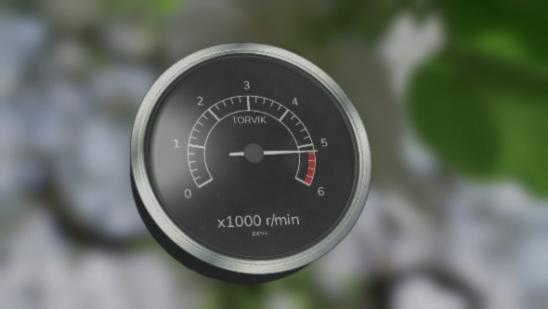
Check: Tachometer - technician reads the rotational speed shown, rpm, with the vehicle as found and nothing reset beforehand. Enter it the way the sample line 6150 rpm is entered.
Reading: 5200 rpm
